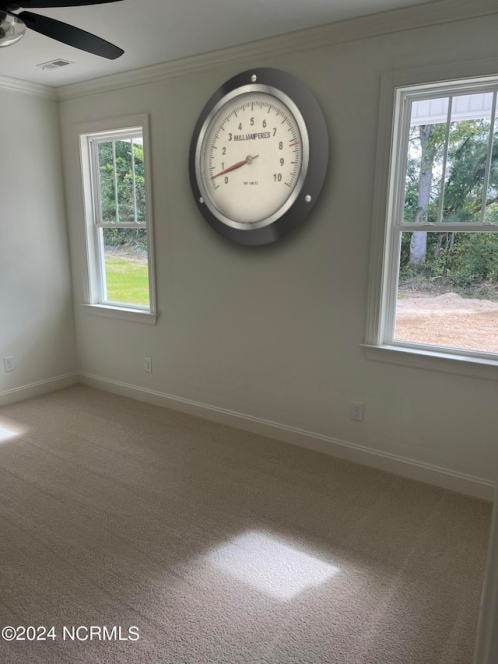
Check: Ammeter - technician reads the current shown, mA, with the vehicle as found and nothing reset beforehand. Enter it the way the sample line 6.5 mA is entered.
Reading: 0.5 mA
